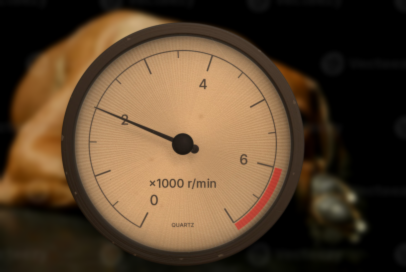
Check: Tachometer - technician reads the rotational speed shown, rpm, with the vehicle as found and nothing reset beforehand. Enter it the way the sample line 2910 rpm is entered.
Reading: 2000 rpm
